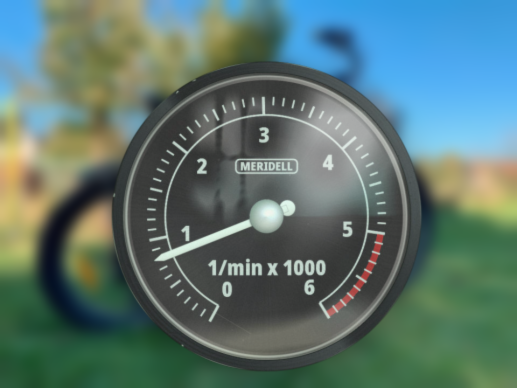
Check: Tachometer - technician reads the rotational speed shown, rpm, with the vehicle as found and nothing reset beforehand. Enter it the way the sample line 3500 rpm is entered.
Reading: 800 rpm
